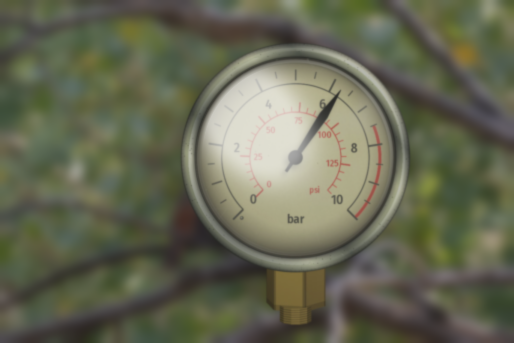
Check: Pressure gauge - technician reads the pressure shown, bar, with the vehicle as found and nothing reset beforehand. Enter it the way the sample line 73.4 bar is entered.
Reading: 6.25 bar
